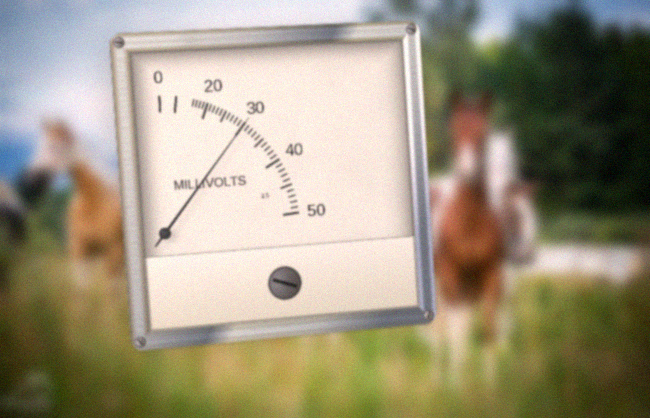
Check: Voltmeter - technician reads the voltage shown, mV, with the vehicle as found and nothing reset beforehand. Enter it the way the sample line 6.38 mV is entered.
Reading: 30 mV
